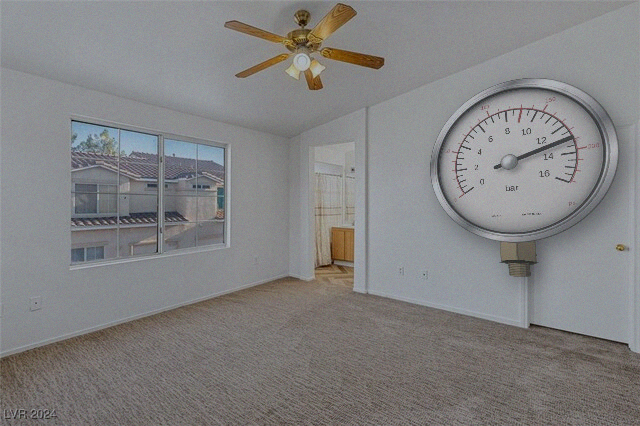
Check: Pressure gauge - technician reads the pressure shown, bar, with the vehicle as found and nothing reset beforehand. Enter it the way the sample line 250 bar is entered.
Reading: 13 bar
